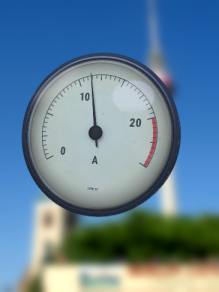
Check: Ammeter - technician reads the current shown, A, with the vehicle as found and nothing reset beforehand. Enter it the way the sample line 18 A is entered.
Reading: 11.5 A
